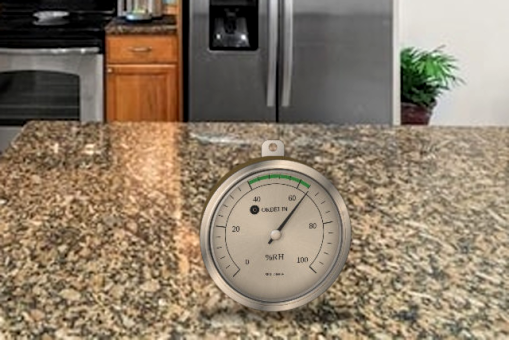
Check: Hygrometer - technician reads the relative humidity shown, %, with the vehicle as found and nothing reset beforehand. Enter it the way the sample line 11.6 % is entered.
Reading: 64 %
